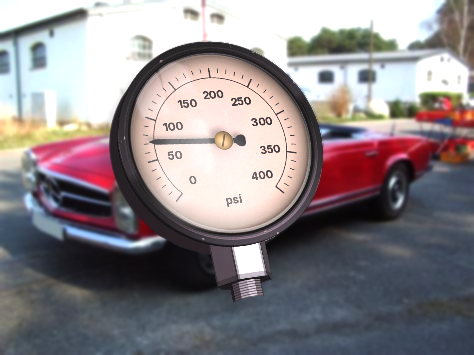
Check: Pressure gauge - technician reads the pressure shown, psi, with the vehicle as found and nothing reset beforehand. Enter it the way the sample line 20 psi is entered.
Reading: 70 psi
